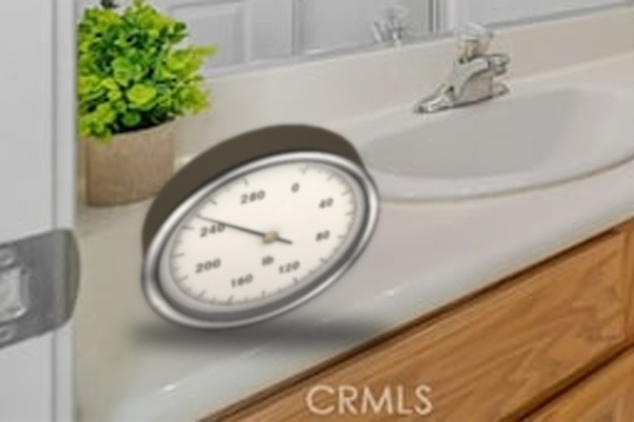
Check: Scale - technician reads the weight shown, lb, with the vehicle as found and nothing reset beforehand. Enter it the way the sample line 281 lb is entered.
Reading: 250 lb
